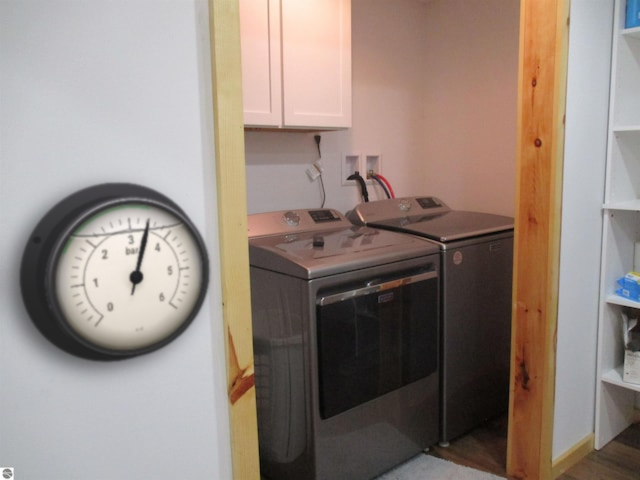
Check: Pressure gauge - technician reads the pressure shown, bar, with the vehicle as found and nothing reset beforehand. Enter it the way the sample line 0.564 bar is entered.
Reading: 3.4 bar
